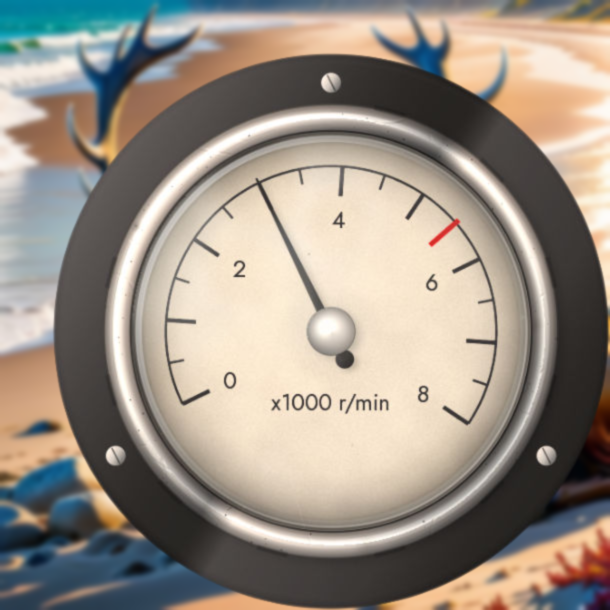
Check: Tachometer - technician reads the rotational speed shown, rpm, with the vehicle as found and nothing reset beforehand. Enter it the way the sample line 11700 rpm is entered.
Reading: 3000 rpm
